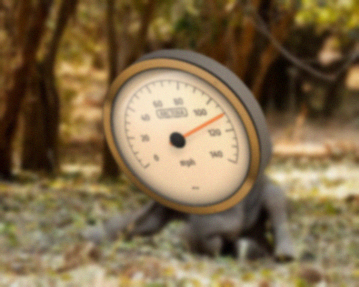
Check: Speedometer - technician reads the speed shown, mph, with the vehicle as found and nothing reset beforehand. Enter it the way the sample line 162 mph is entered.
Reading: 110 mph
